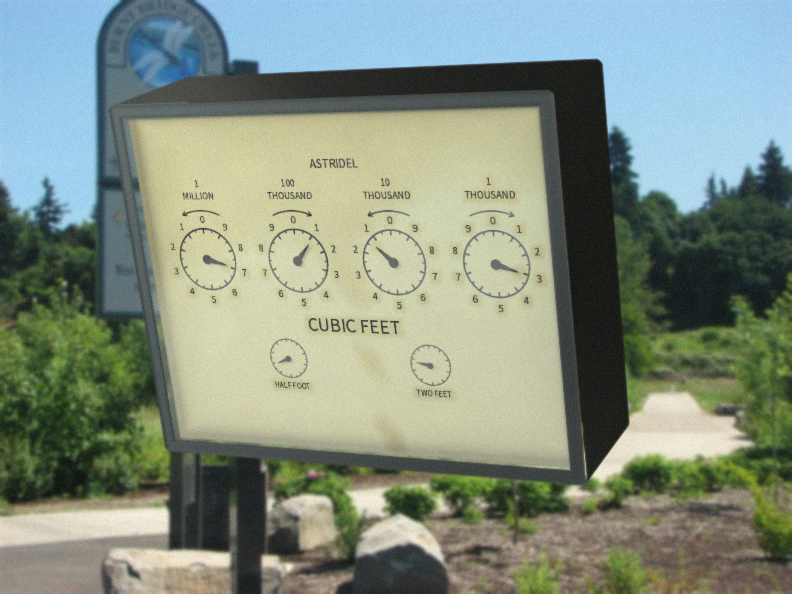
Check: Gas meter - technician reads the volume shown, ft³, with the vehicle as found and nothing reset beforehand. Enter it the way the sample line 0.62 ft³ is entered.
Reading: 711300 ft³
